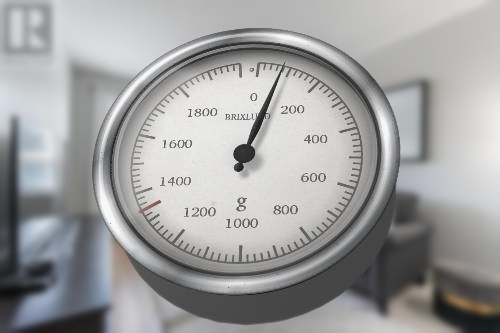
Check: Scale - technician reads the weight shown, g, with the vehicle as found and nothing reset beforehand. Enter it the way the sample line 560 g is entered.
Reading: 80 g
